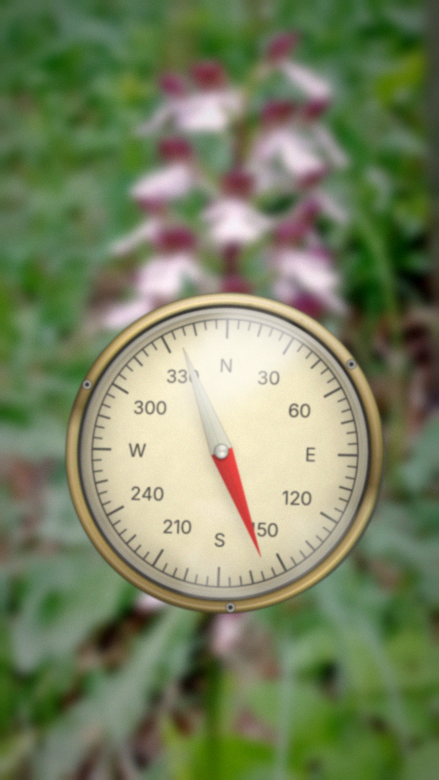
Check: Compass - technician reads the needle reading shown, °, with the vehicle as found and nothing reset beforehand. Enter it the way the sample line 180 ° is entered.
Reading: 157.5 °
